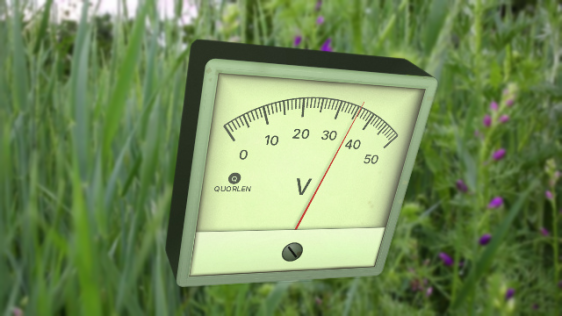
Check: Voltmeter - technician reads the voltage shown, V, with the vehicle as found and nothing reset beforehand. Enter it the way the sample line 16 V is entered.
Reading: 35 V
